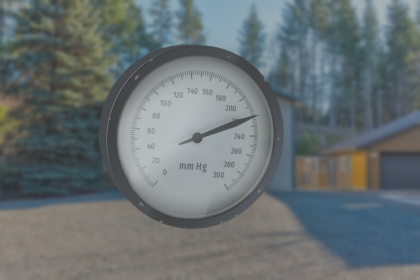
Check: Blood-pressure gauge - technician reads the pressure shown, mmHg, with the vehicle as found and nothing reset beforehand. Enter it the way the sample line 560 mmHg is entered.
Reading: 220 mmHg
